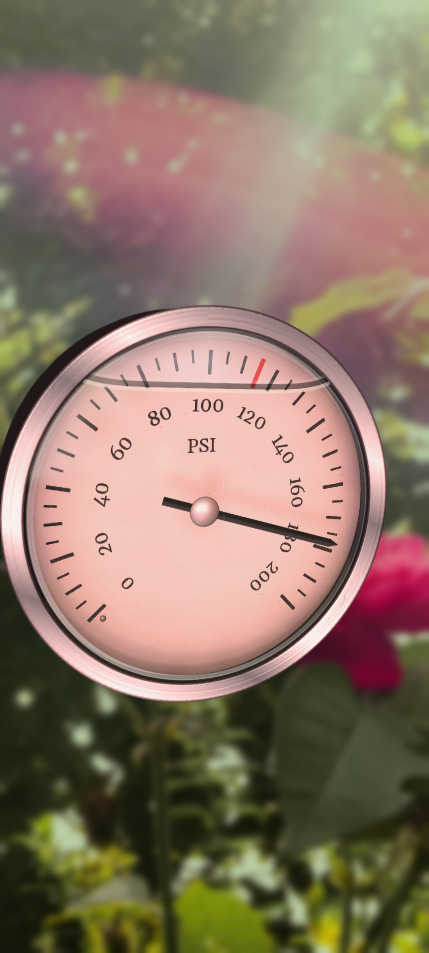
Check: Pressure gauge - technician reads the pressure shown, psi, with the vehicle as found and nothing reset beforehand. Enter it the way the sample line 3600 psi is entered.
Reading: 177.5 psi
